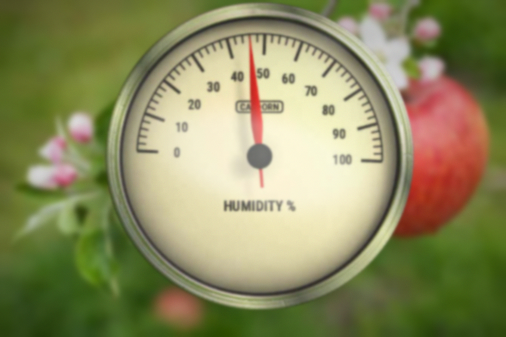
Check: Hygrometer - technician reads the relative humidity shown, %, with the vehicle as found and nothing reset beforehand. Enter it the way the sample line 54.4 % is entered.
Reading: 46 %
